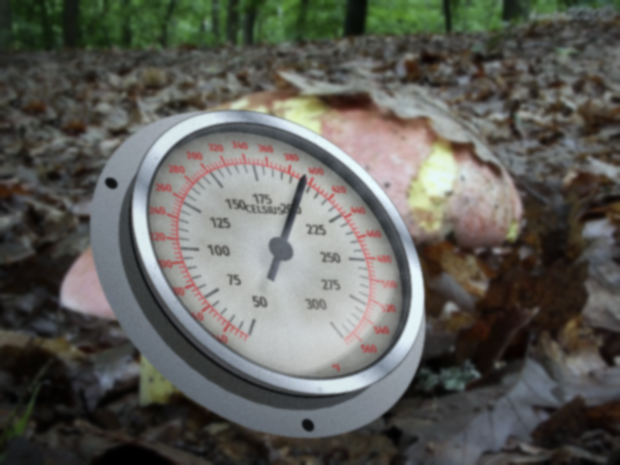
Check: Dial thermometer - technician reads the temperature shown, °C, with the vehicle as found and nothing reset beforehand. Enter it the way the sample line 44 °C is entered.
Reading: 200 °C
